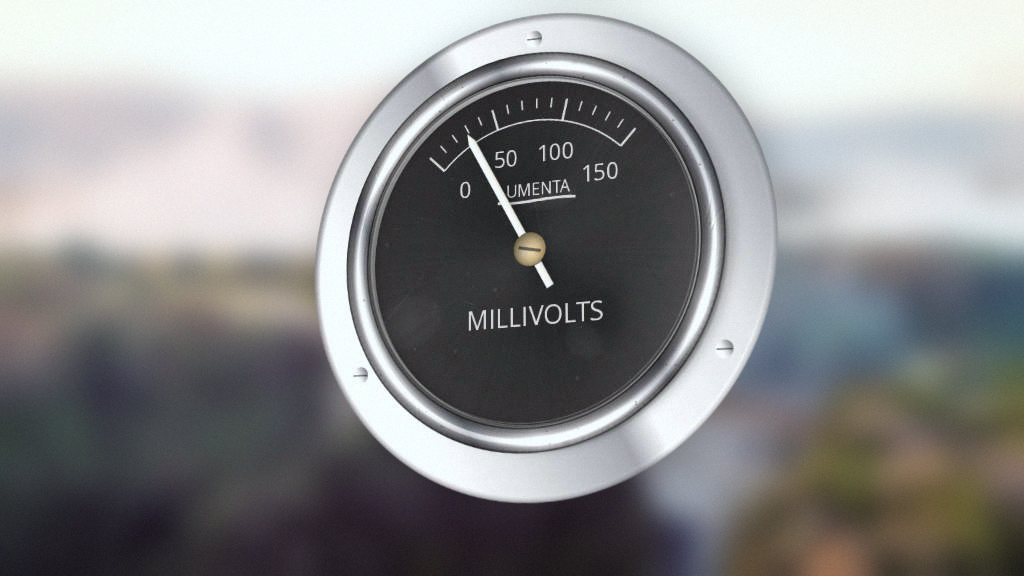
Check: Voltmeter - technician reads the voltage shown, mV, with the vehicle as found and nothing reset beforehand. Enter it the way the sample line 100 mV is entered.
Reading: 30 mV
